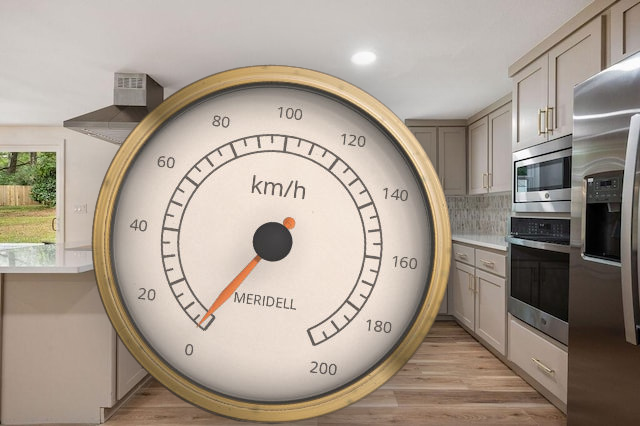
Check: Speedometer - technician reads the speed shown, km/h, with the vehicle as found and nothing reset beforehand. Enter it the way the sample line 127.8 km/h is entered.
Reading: 2.5 km/h
